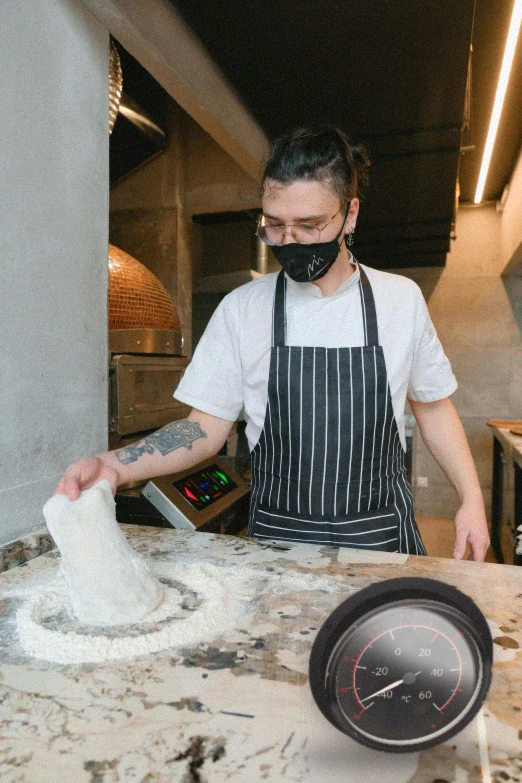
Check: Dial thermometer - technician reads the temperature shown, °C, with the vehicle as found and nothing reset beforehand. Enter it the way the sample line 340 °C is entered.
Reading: -35 °C
